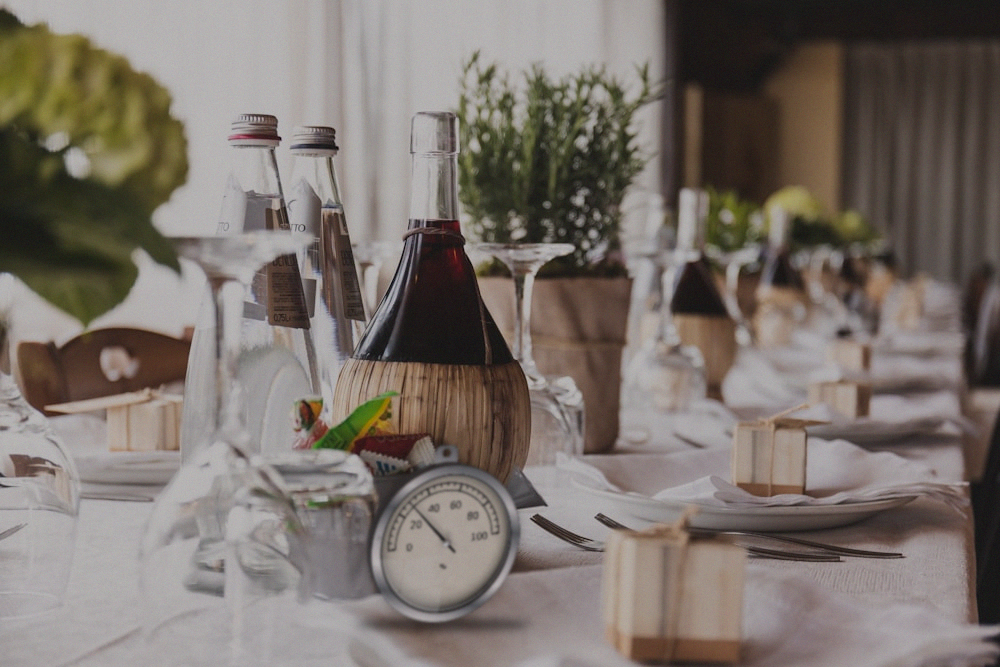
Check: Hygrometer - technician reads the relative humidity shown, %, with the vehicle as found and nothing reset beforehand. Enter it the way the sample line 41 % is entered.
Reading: 28 %
